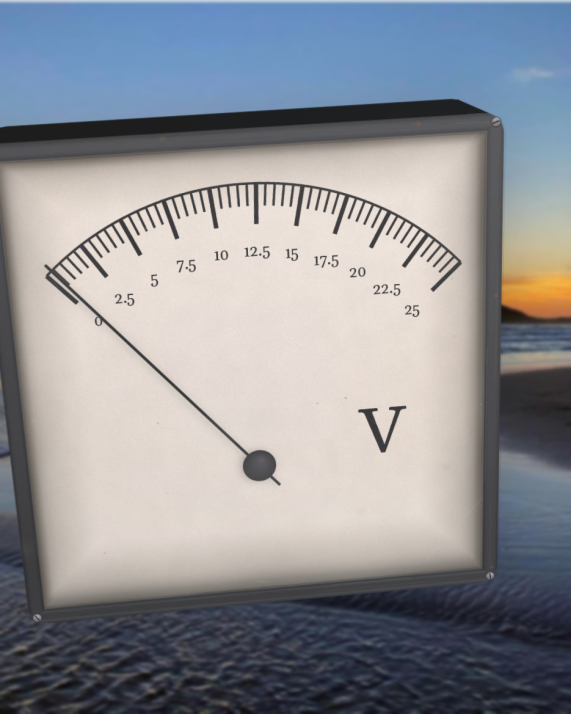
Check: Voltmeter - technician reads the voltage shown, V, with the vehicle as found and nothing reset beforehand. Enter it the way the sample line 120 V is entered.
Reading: 0.5 V
